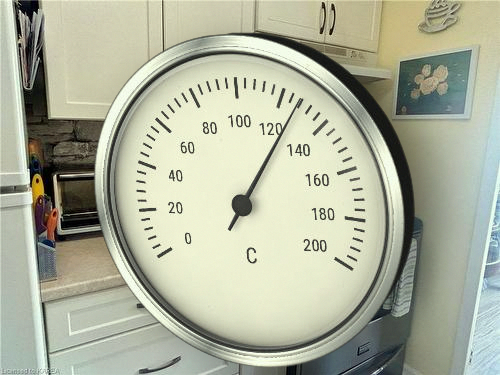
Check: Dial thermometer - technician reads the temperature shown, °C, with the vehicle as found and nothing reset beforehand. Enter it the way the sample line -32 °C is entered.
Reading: 128 °C
